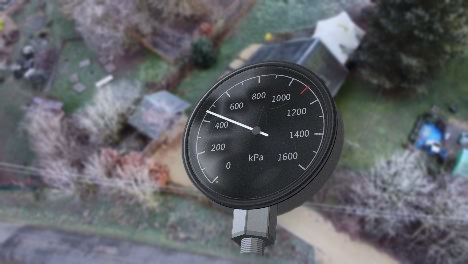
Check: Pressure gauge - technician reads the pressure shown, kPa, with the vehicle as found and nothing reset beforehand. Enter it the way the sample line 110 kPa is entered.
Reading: 450 kPa
